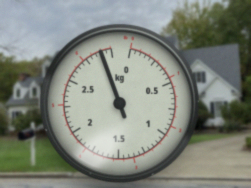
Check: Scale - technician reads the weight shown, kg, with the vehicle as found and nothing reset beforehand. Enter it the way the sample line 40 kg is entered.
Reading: 2.9 kg
